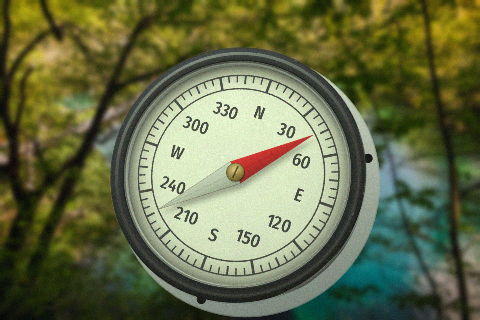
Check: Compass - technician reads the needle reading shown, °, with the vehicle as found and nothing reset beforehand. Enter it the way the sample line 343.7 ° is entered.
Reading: 45 °
